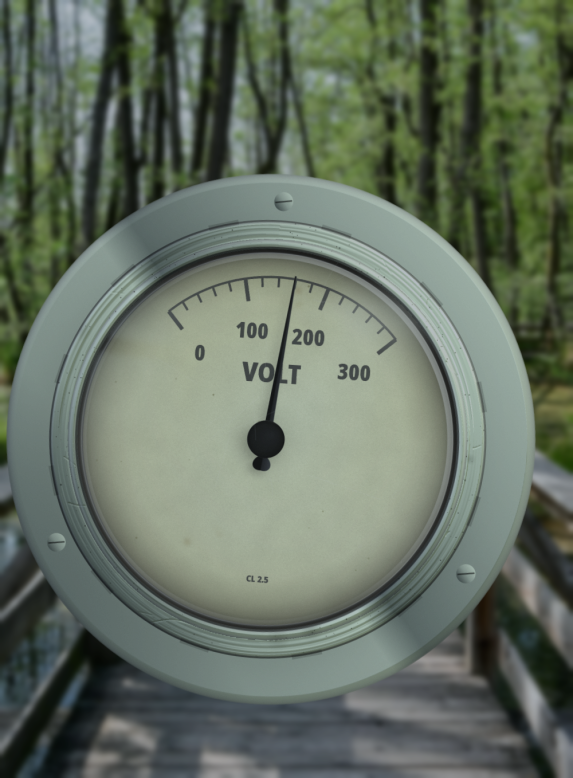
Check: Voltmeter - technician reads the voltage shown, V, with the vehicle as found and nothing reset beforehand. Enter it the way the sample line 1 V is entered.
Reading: 160 V
